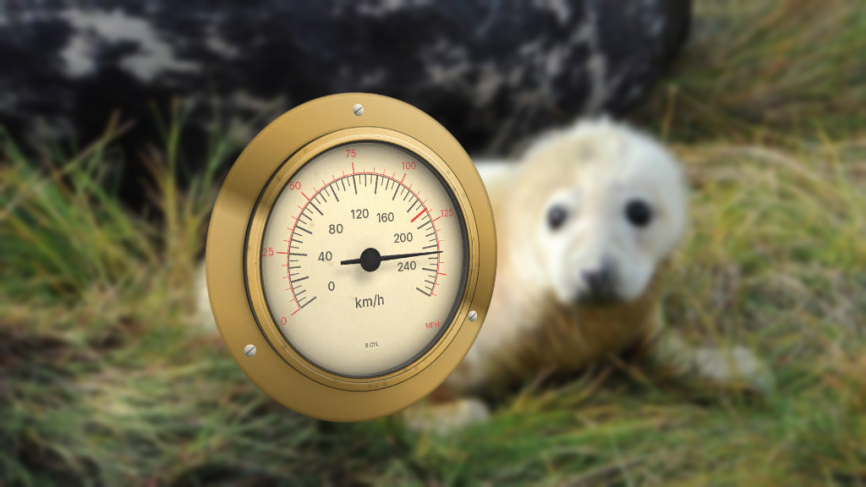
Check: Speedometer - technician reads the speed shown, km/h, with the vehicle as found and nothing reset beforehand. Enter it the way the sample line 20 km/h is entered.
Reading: 225 km/h
